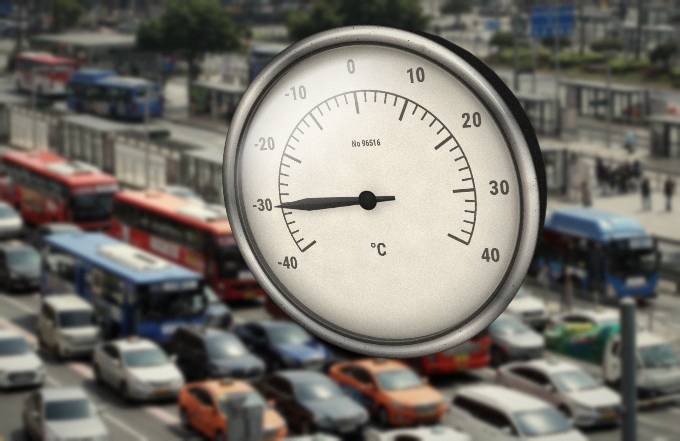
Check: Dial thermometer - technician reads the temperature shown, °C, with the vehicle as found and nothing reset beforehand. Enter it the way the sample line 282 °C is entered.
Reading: -30 °C
